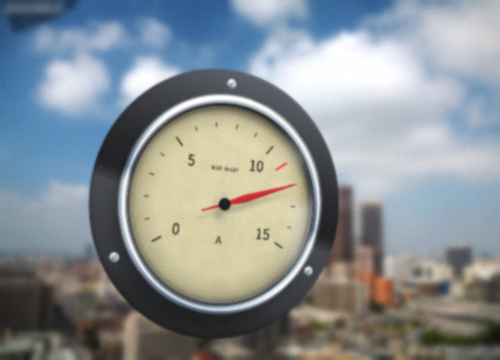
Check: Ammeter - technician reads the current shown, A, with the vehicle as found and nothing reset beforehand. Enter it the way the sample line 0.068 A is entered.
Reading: 12 A
